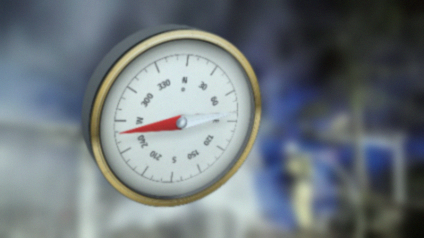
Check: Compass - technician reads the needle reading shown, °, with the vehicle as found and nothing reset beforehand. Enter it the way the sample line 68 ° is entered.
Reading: 260 °
